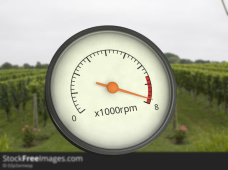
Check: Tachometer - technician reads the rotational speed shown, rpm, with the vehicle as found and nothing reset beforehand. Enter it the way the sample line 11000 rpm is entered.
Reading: 7800 rpm
